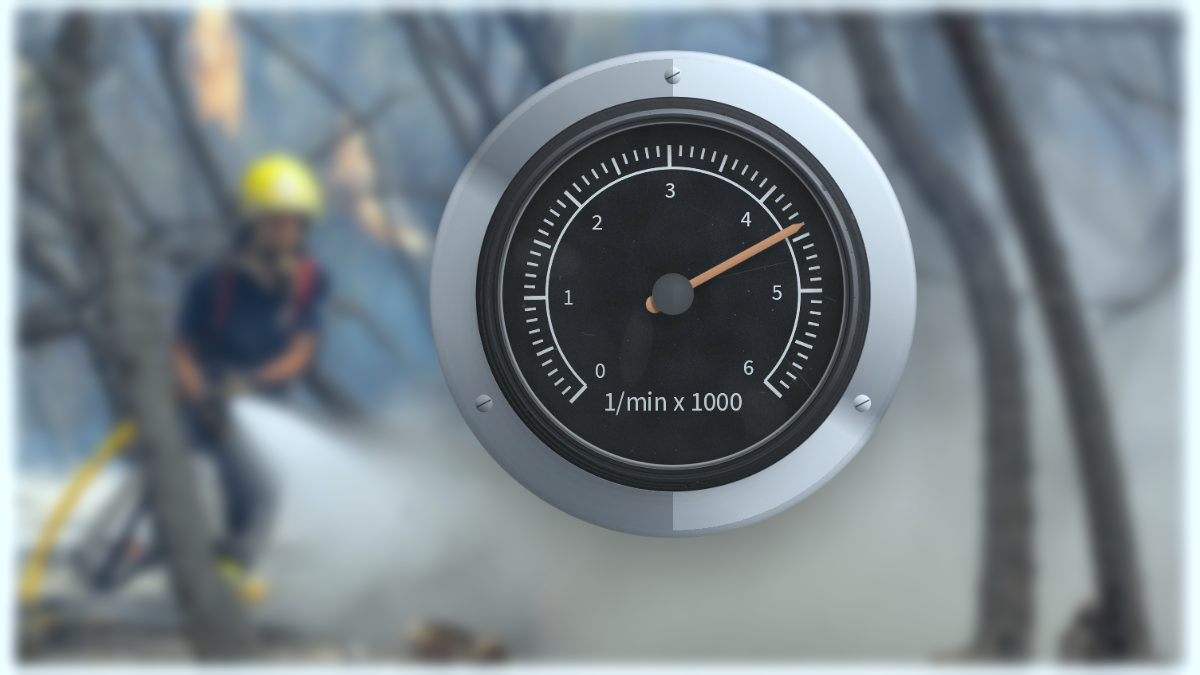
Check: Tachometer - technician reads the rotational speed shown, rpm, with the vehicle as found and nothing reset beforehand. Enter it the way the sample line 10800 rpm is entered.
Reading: 4400 rpm
